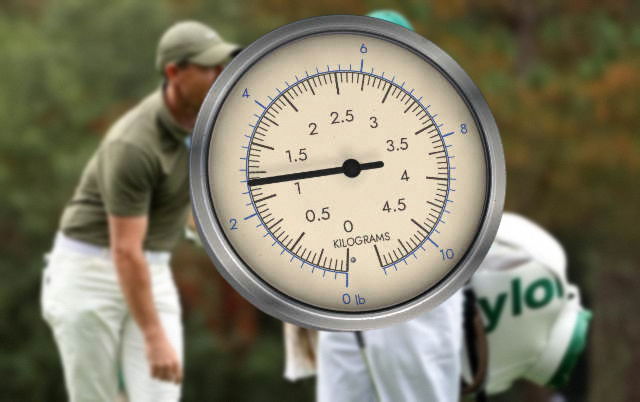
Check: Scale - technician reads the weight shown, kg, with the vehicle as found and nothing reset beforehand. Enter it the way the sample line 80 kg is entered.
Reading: 1.15 kg
